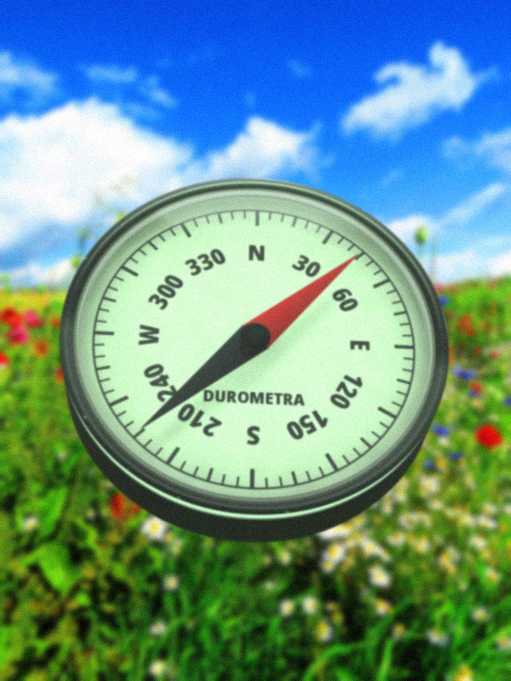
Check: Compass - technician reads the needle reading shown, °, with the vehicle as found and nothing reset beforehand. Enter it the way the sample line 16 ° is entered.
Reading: 45 °
